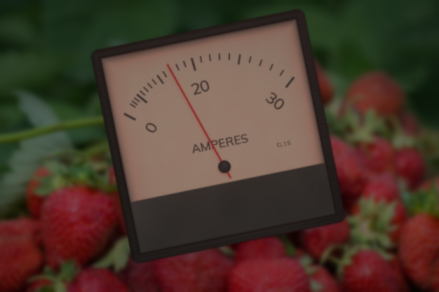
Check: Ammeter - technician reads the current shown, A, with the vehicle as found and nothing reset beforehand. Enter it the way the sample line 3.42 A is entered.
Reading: 17 A
